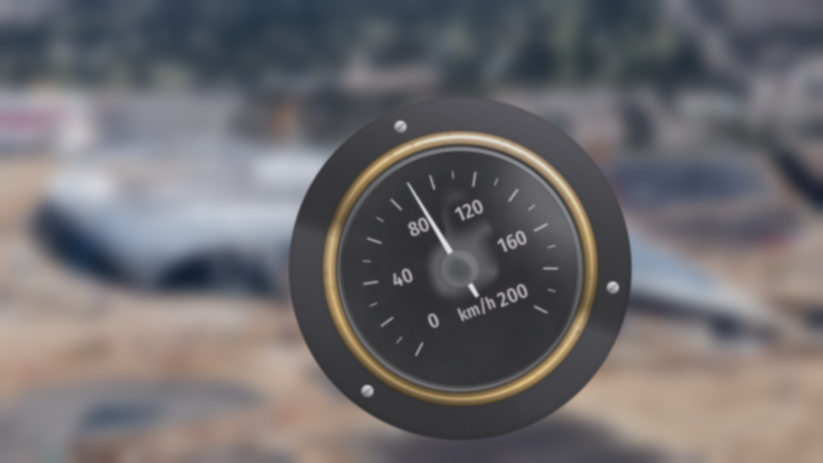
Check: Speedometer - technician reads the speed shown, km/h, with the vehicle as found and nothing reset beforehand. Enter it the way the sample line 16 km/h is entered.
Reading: 90 km/h
